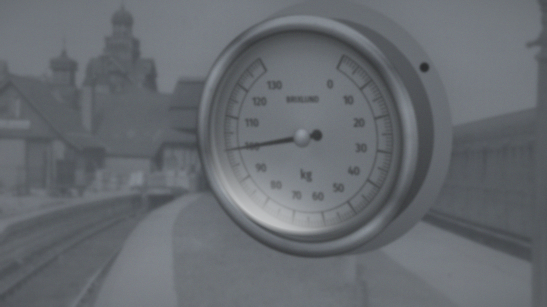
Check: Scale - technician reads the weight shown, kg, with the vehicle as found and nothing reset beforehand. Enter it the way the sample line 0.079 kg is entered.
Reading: 100 kg
